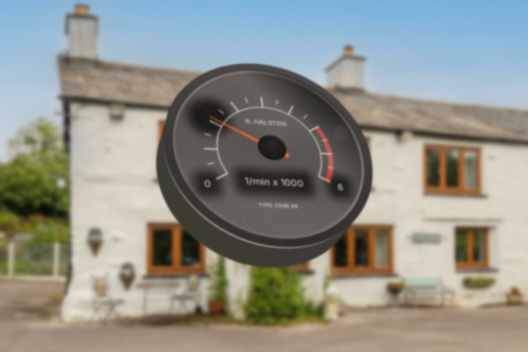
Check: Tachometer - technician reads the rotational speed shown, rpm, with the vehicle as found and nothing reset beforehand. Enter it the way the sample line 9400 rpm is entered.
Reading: 2000 rpm
